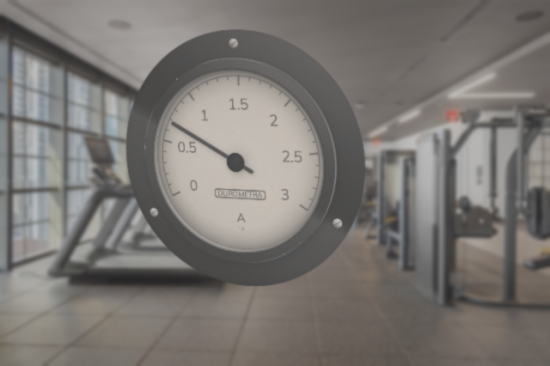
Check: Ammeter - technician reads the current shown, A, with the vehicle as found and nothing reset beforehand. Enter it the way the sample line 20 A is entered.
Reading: 0.7 A
